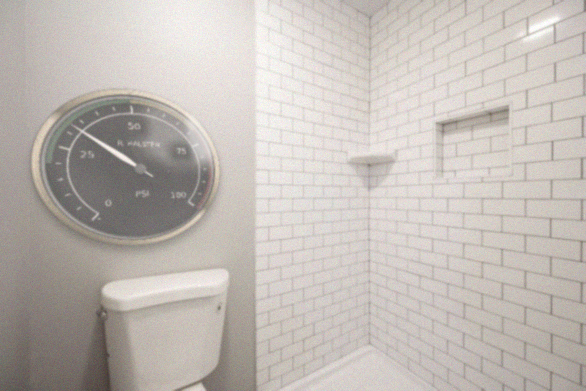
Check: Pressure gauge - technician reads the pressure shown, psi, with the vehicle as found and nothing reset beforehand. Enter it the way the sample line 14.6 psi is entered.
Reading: 32.5 psi
